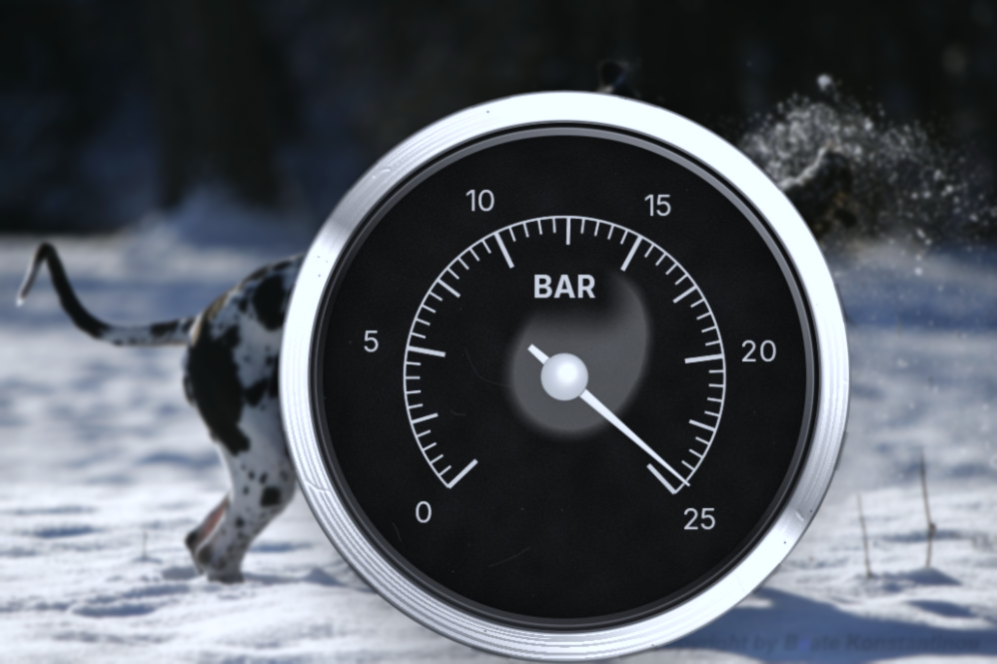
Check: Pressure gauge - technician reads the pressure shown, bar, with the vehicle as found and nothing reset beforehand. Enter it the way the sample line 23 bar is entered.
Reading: 24.5 bar
